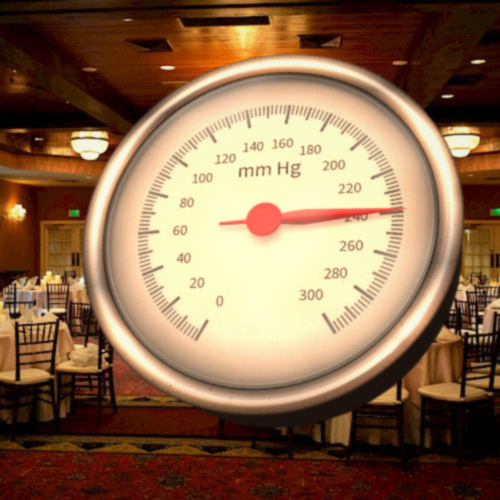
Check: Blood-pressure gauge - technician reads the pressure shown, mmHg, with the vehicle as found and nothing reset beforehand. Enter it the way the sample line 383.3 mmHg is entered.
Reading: 240 mmHg
